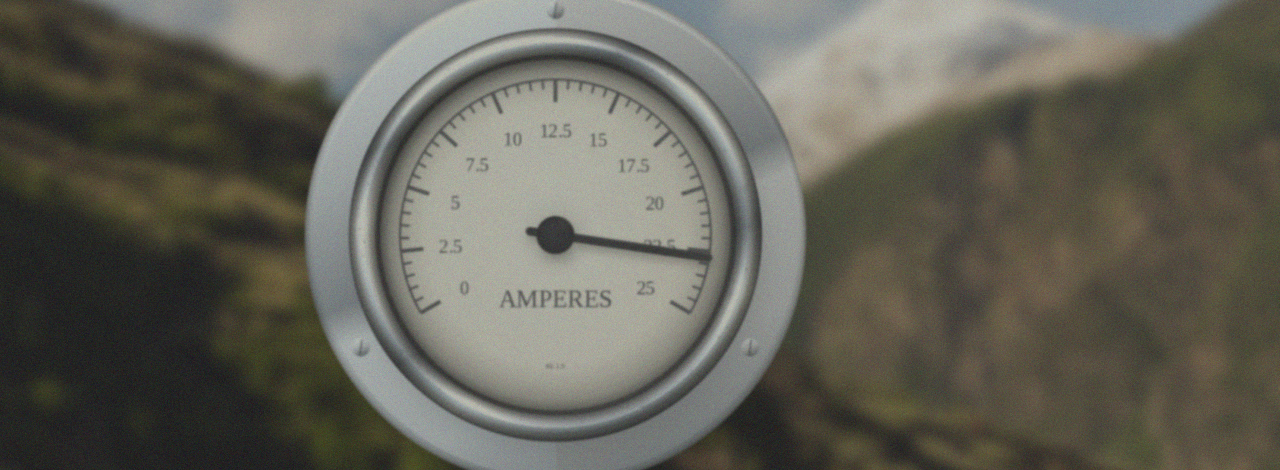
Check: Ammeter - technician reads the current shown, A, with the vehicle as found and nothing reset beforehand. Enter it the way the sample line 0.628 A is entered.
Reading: 22.75 A
